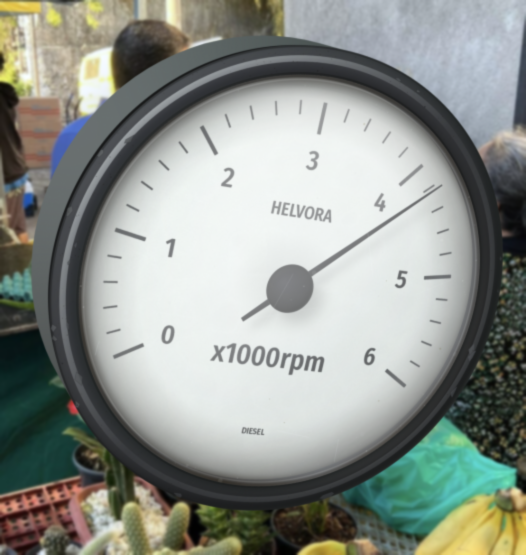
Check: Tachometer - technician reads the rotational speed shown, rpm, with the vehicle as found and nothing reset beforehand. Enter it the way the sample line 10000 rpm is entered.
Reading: 4200 rpm
